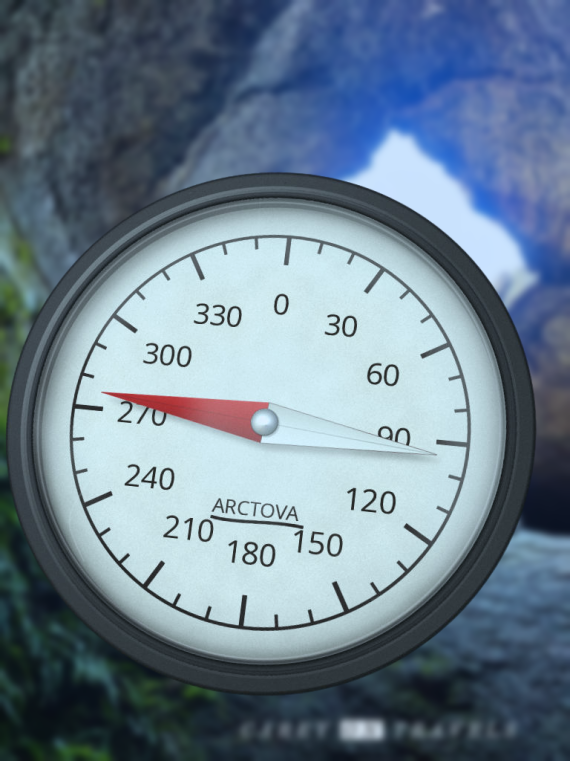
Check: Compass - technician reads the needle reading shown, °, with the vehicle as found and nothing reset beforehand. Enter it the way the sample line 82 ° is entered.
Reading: 275 °
